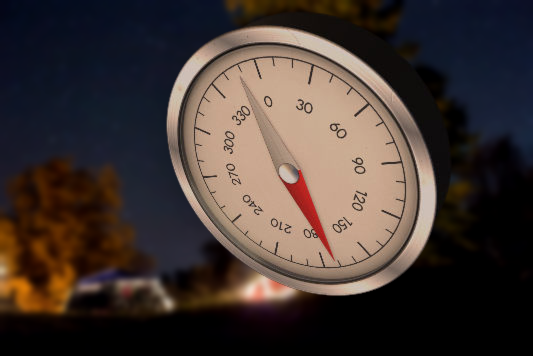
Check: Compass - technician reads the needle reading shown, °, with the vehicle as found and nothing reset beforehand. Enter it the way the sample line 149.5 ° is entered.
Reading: 170 °
